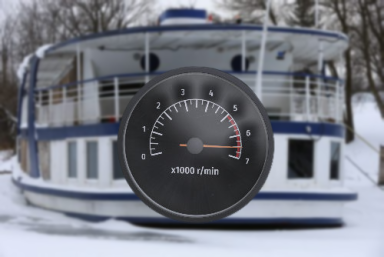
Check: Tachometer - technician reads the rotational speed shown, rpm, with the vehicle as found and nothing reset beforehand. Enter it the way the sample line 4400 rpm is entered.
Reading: 6500 rpm
